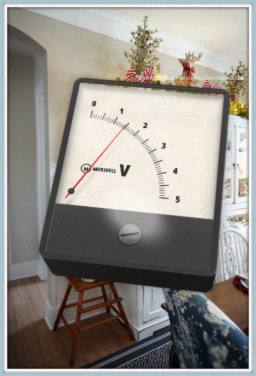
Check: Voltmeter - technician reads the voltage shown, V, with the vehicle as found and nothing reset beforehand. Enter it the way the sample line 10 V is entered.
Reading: 1.5 V
